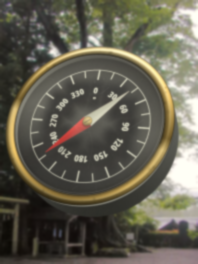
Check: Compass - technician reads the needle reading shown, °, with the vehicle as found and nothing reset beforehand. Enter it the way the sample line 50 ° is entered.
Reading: 225 °
